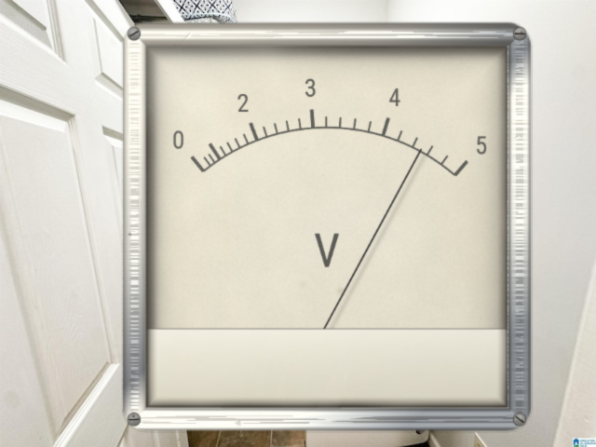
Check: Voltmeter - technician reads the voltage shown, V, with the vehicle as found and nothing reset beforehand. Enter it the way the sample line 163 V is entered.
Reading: 4.5 V
